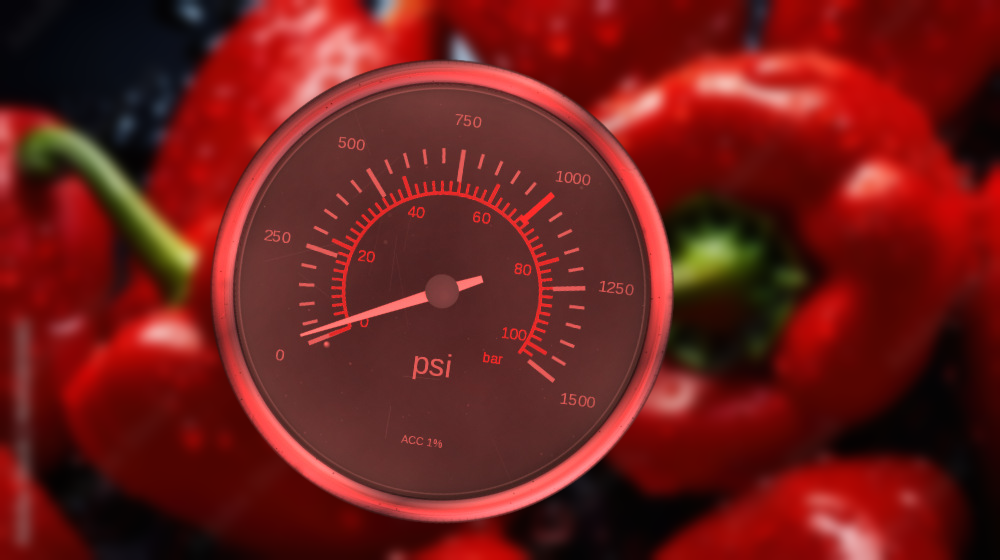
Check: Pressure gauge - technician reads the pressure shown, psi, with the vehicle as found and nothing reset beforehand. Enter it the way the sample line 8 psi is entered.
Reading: 25 psi
